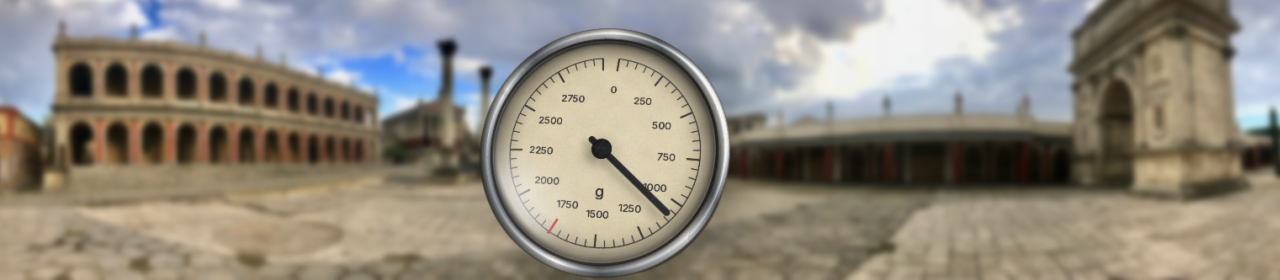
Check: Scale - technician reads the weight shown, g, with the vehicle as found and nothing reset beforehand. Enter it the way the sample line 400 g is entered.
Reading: 1075 g
